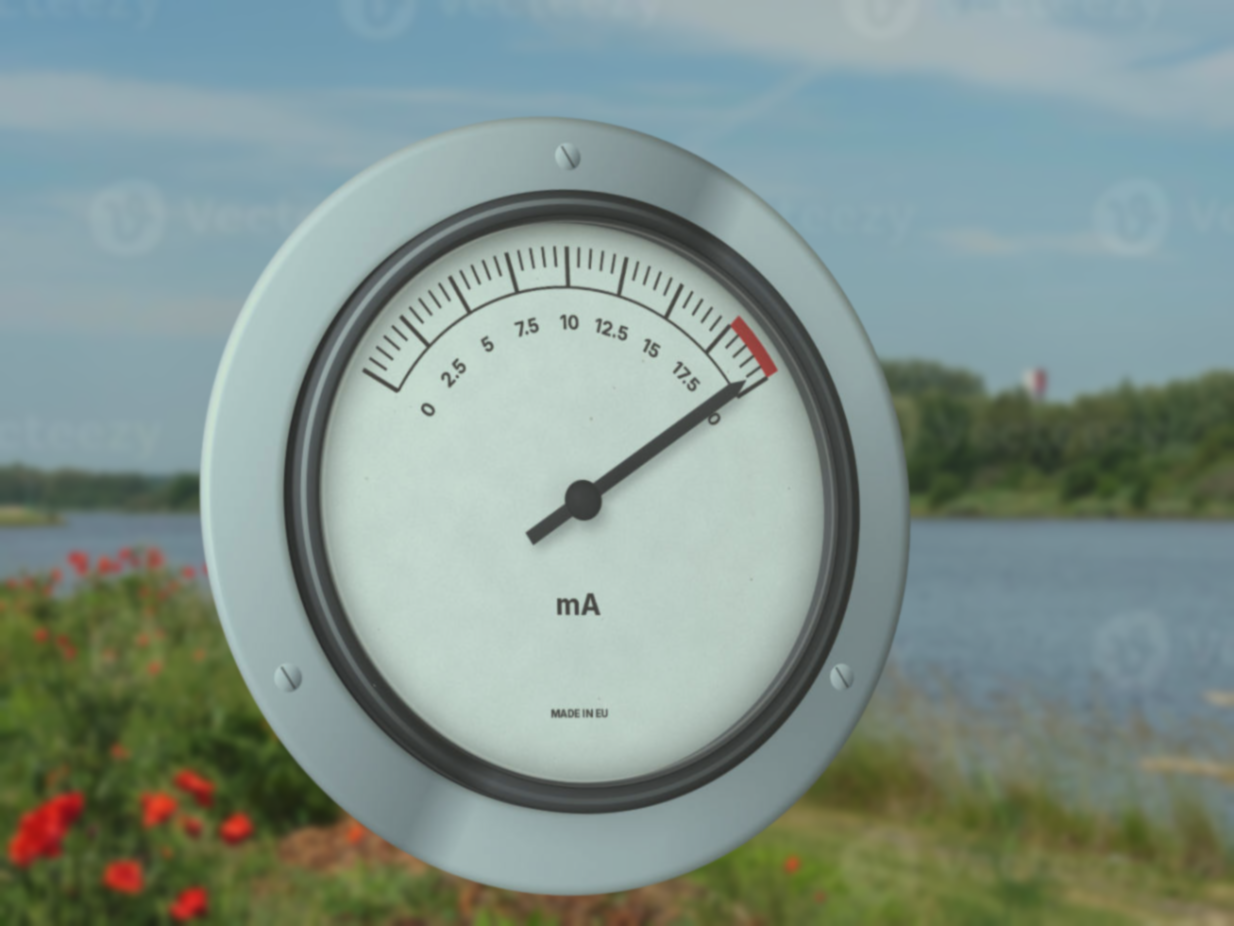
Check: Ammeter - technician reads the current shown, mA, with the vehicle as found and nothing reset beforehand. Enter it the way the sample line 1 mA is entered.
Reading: 19.5 mA
